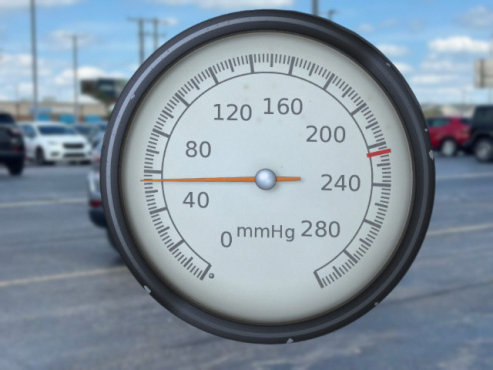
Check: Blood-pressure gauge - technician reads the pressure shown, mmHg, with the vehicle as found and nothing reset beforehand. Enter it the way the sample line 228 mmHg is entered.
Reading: 56 mmHg
